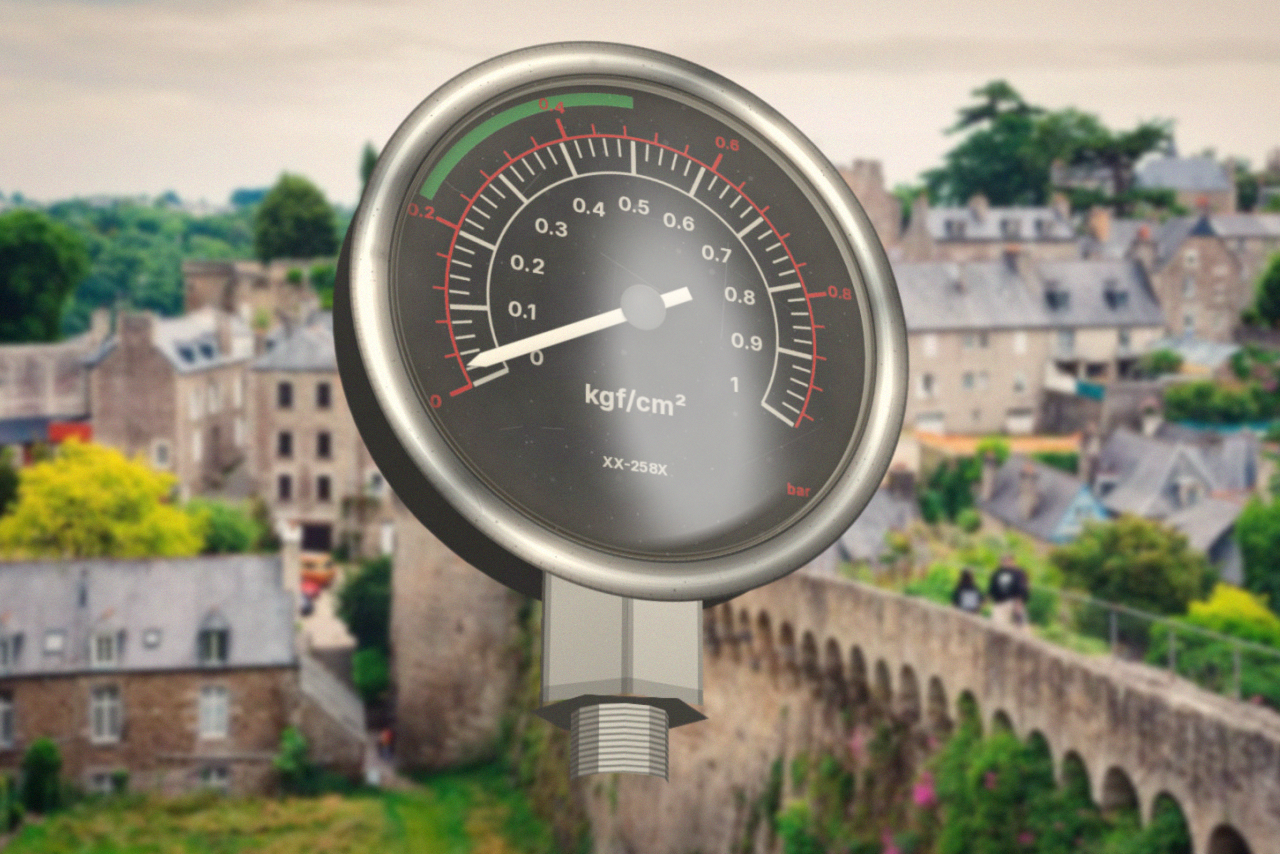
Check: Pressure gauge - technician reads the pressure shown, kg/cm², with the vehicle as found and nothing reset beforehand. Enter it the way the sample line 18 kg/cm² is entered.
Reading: 0.02 kg/cm²
